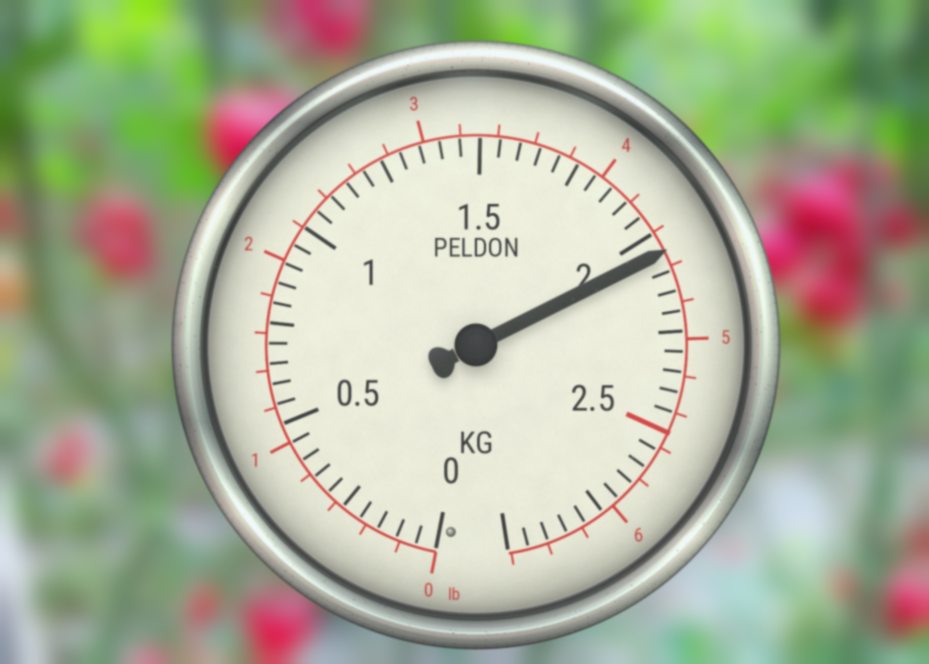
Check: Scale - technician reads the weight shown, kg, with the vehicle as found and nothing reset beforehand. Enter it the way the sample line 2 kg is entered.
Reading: 2.05 kg
